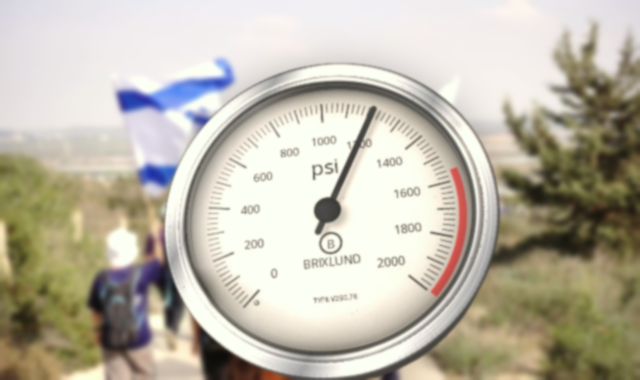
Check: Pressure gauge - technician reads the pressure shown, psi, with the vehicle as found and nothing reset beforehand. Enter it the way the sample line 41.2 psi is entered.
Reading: 1200 psi
